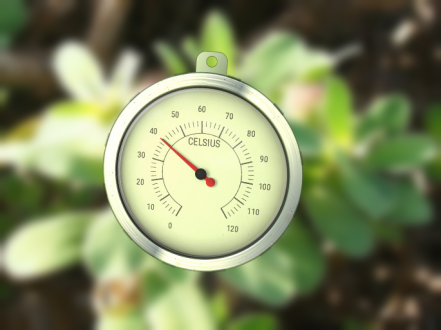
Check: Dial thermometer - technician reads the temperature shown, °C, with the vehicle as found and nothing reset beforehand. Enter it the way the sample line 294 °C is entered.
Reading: 40 °C
